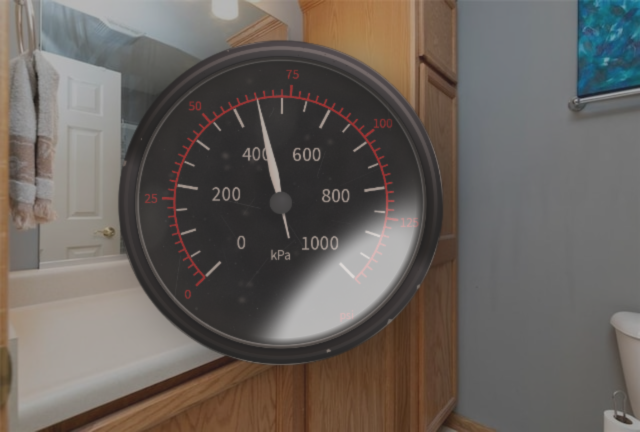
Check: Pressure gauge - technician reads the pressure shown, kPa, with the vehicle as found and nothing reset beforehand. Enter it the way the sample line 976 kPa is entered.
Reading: 450 kPa
